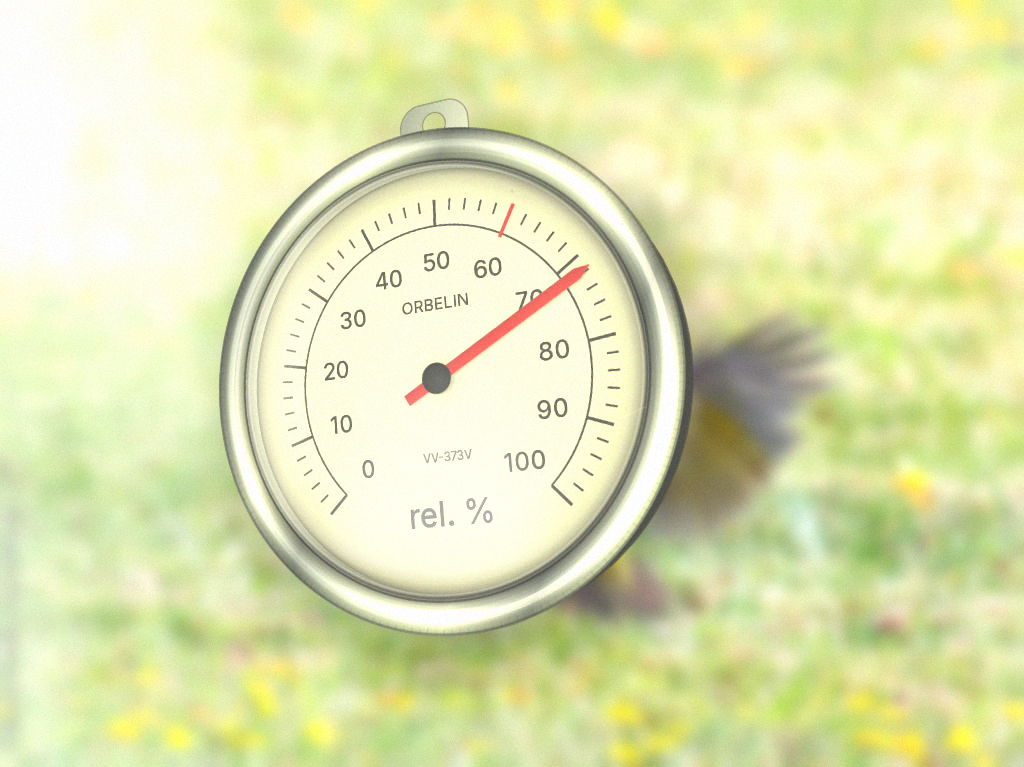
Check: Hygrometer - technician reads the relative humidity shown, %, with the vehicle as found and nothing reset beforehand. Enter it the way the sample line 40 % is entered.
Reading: 72 %
